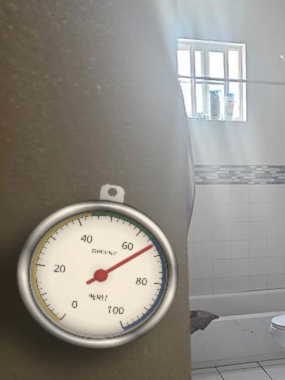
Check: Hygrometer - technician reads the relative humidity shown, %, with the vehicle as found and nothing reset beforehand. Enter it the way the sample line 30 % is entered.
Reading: 66 %
